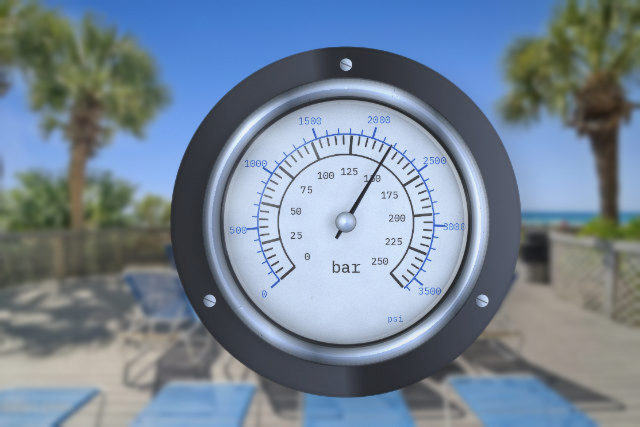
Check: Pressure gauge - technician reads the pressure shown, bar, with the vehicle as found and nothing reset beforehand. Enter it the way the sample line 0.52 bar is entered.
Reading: 150 bar
